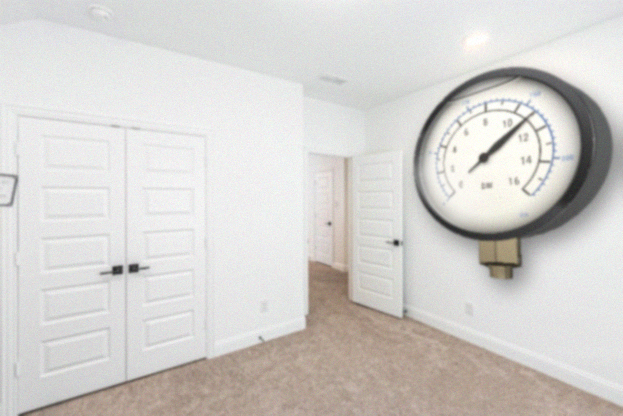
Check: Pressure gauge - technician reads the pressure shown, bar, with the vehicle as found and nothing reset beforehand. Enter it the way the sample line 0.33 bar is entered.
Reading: 11 bar
